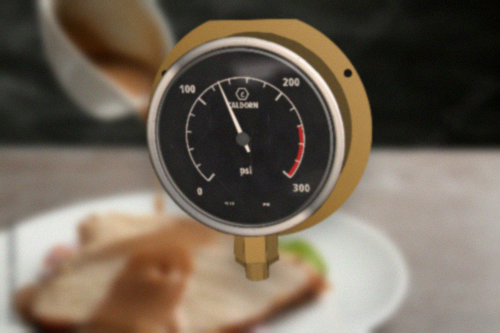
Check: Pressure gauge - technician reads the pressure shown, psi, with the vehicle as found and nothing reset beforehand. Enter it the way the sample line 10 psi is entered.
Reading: 130 psi
